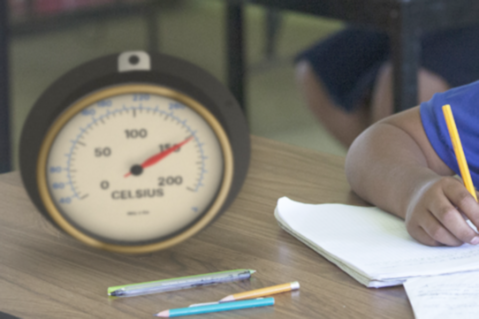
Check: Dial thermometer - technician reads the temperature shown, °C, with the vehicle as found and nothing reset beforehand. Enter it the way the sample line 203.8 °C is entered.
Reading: 150 °C
